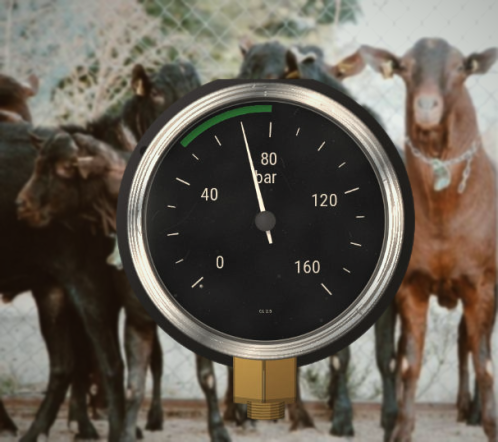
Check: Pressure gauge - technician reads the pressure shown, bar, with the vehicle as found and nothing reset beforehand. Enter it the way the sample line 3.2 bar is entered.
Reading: 70 bar
